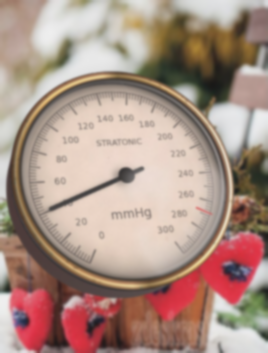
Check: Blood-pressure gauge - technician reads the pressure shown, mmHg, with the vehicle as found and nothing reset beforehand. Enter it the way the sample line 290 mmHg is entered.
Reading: 40 mmHg
